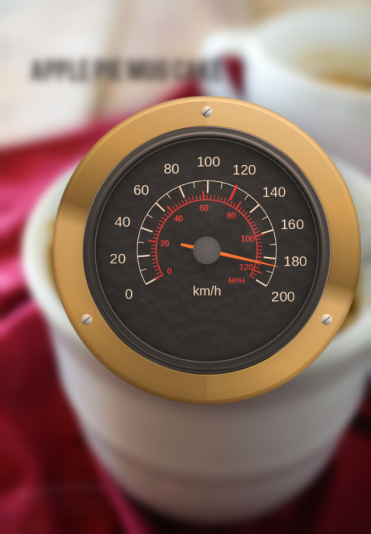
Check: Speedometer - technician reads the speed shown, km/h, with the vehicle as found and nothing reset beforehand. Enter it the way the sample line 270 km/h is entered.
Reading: 185 km/h
